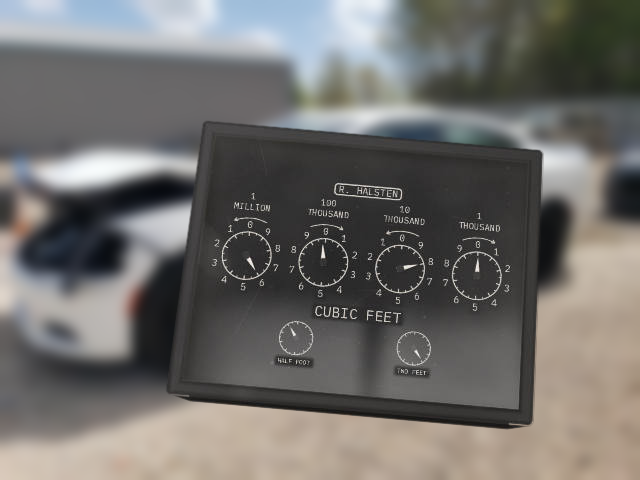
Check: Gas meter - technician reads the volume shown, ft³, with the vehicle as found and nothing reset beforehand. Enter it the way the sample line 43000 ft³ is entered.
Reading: 598000 ft³
